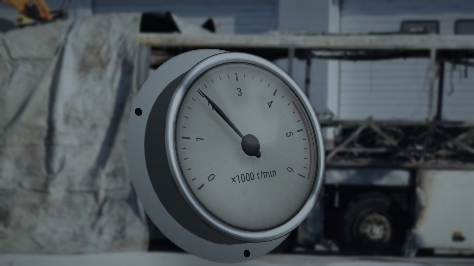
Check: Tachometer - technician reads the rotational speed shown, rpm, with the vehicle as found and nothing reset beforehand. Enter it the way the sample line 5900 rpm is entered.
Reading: 2000 rpm
